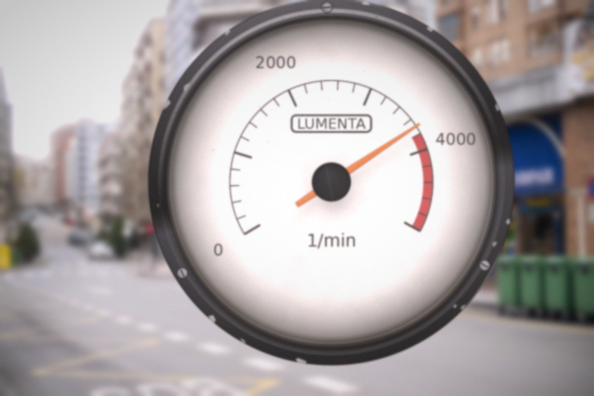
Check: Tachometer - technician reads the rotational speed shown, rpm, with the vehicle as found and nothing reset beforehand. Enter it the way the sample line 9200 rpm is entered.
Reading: 3700 rpm
